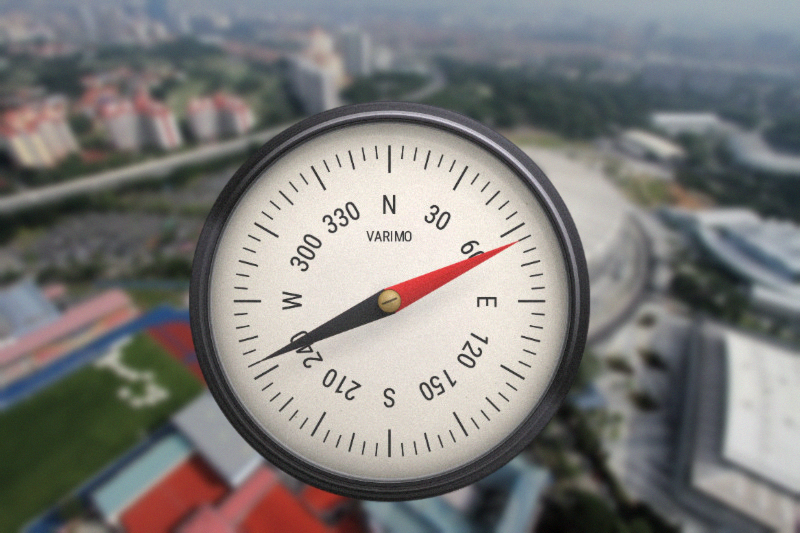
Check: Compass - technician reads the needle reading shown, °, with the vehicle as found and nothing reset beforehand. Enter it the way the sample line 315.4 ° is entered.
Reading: 65 °
